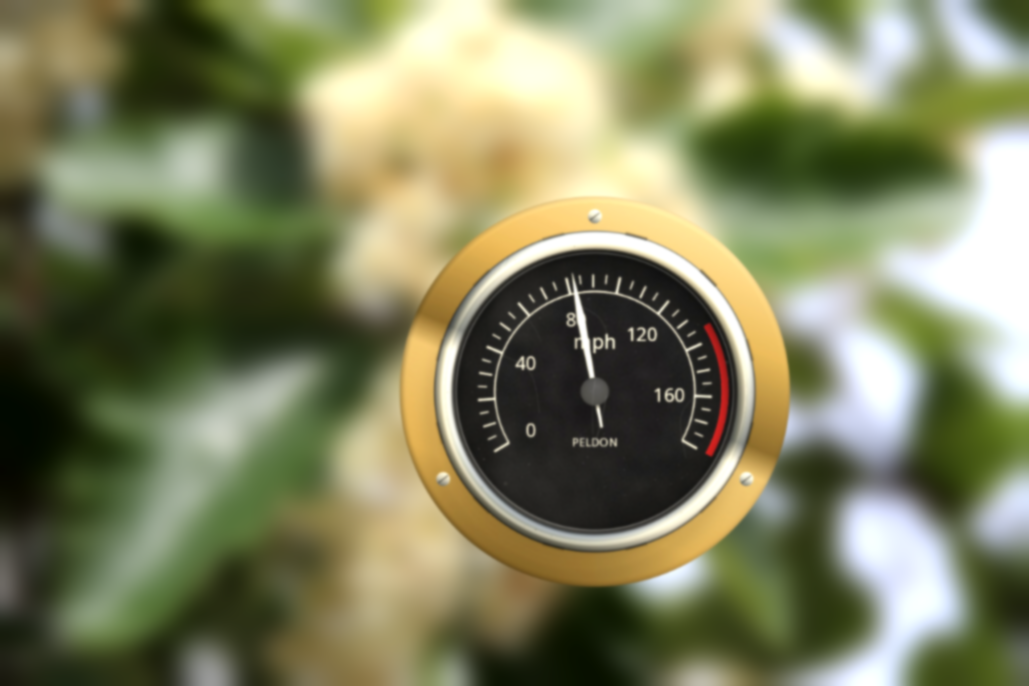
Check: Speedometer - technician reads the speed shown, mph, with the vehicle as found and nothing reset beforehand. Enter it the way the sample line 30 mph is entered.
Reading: 82.5 mph
